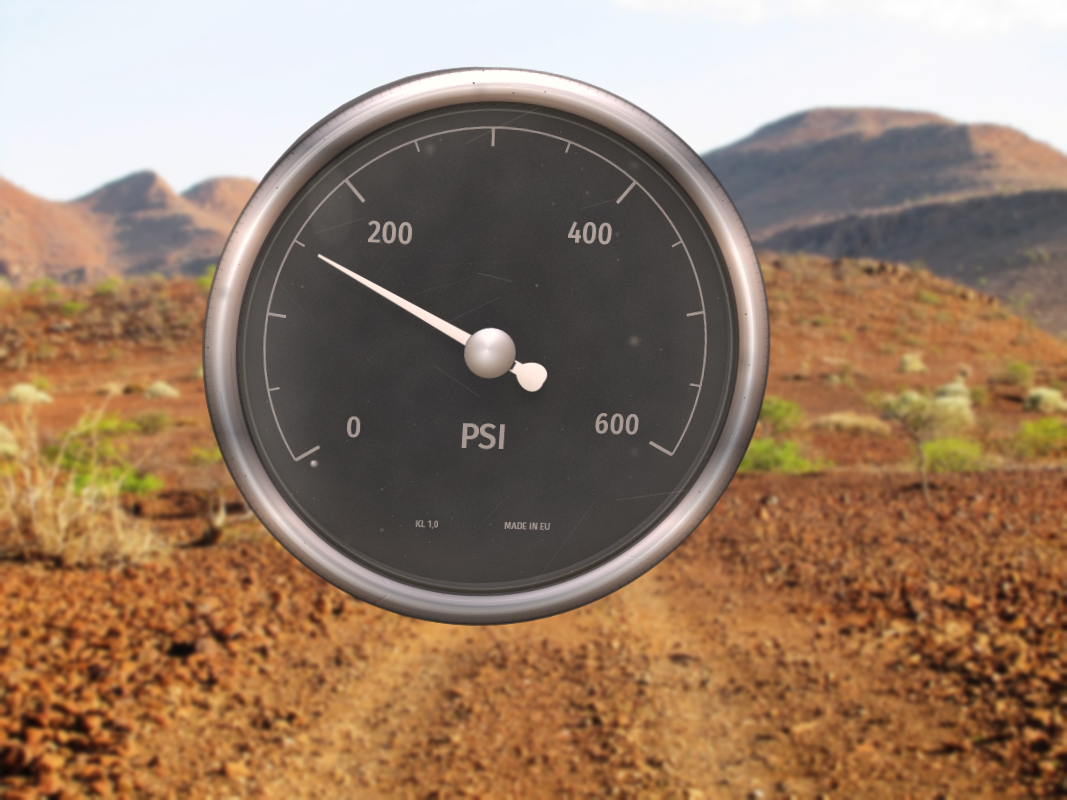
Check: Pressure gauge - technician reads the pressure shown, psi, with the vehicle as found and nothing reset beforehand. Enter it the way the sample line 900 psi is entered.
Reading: 150 psi
